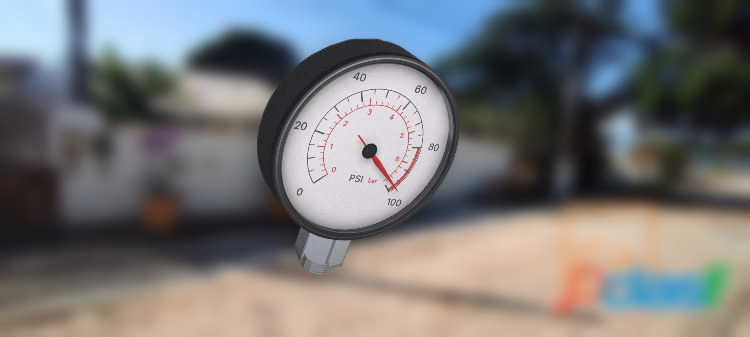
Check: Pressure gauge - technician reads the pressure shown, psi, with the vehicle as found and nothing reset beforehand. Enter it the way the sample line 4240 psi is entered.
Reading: 97.5 psi
